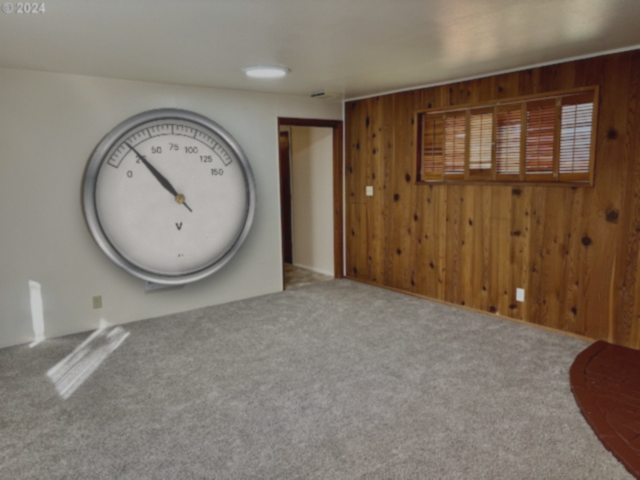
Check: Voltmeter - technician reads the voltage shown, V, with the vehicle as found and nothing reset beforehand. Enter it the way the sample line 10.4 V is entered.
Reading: 25 V
